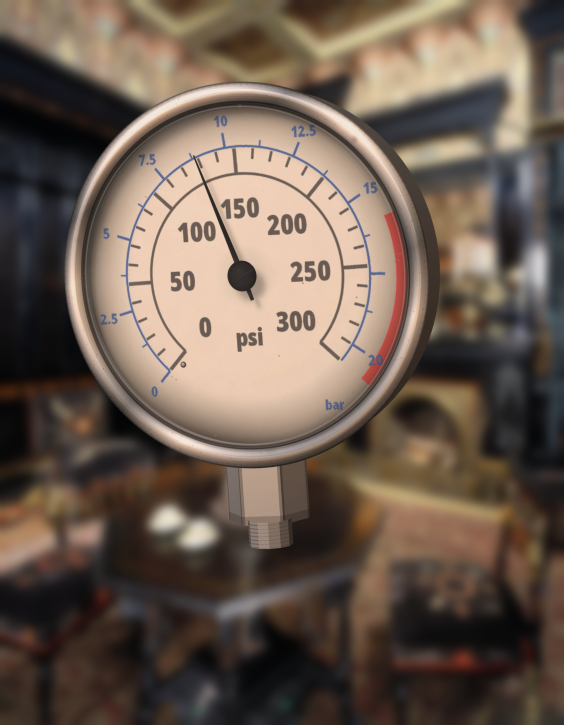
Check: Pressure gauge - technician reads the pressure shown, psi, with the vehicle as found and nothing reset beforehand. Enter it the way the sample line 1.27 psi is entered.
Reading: 130 psi
